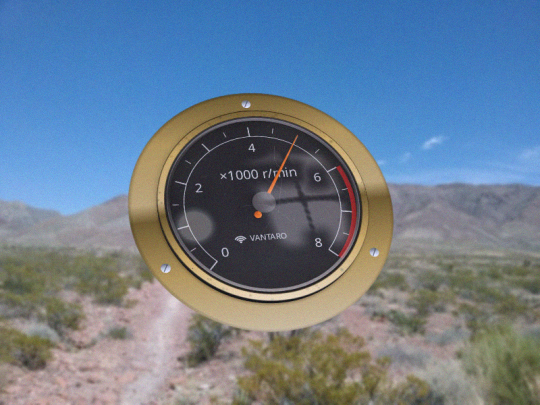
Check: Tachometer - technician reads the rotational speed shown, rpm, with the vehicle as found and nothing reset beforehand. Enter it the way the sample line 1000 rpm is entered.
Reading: 5000 rpm
